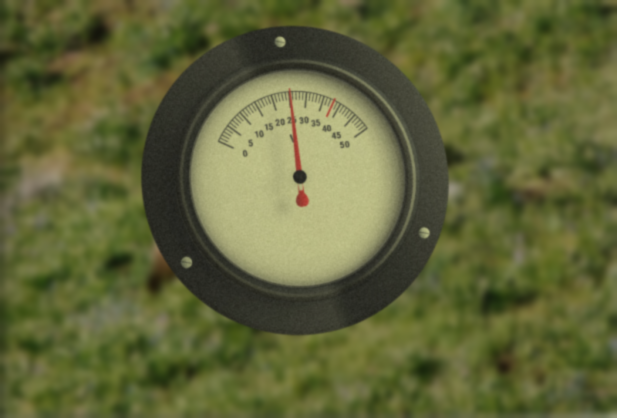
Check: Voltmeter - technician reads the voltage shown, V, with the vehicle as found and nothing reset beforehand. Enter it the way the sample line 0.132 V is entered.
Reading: 25 V
